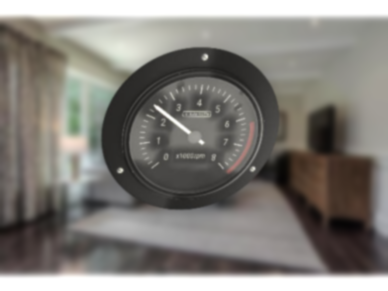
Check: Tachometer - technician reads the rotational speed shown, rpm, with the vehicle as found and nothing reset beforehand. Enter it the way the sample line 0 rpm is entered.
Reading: 2400 rpm
